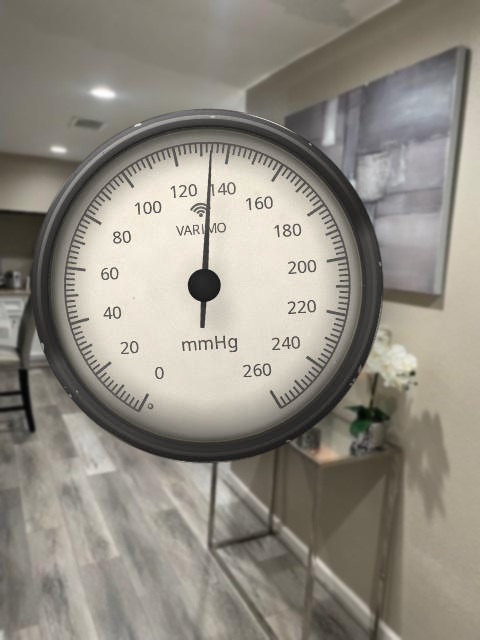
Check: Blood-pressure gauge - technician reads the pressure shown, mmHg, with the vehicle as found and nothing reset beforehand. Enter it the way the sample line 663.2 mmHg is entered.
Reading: 134 mmHg
